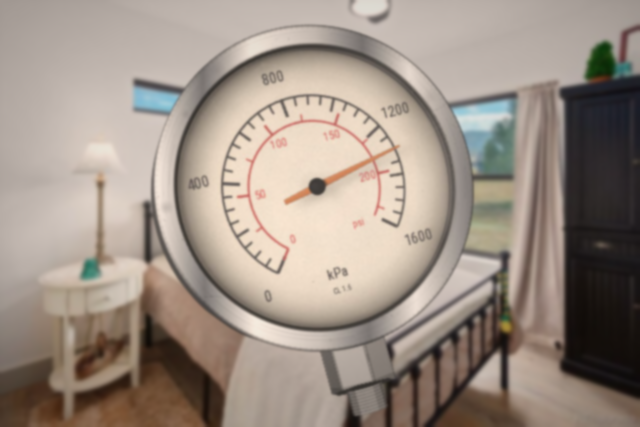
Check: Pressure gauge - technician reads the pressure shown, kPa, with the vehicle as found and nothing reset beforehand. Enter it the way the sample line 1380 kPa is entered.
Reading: 1300 kPa
